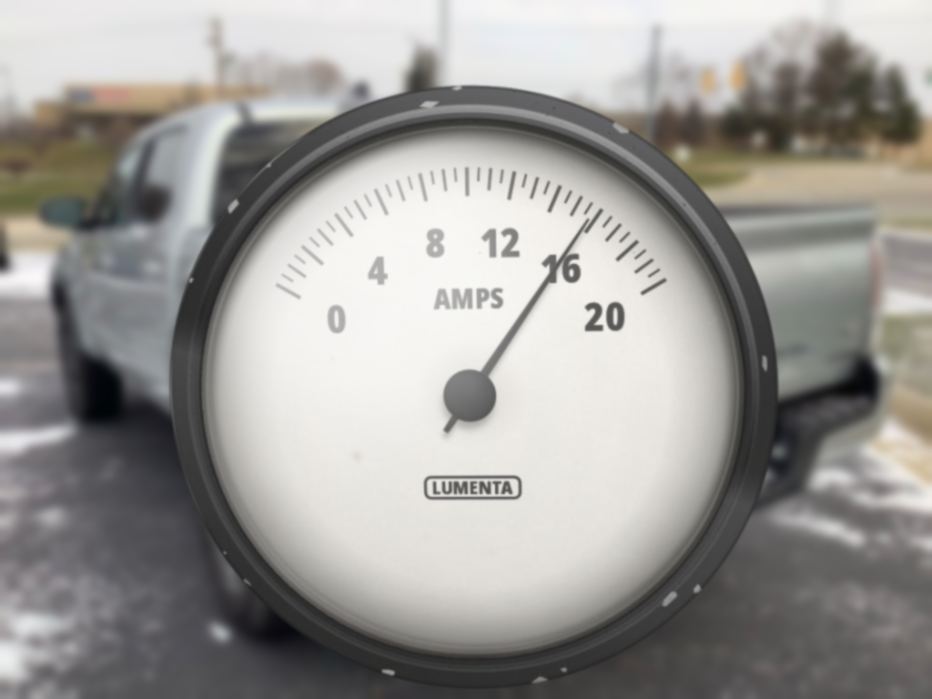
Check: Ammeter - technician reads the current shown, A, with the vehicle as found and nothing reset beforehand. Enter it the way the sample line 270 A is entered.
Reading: 15.75 A
